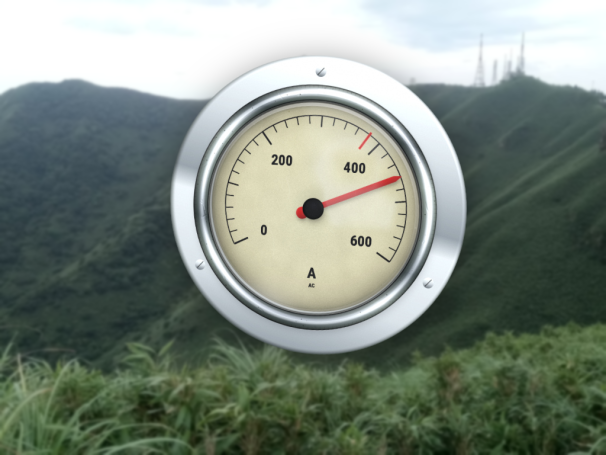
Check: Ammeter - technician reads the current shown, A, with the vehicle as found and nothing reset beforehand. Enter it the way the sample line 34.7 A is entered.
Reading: 460 A
